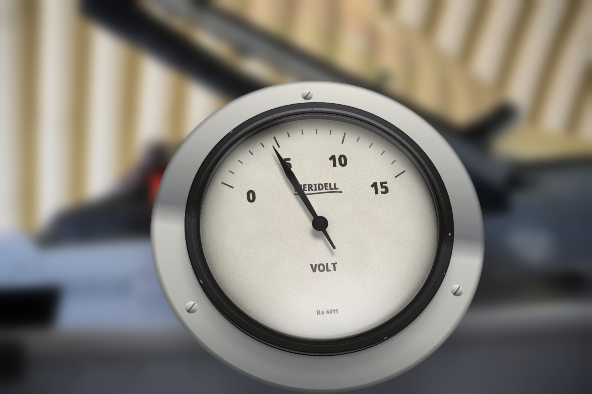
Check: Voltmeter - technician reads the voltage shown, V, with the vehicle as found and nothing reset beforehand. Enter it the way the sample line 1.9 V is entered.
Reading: 4.5 V
